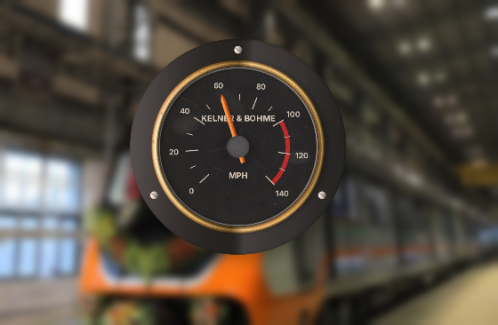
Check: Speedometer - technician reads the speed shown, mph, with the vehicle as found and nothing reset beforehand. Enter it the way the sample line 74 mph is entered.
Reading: 60 mph
